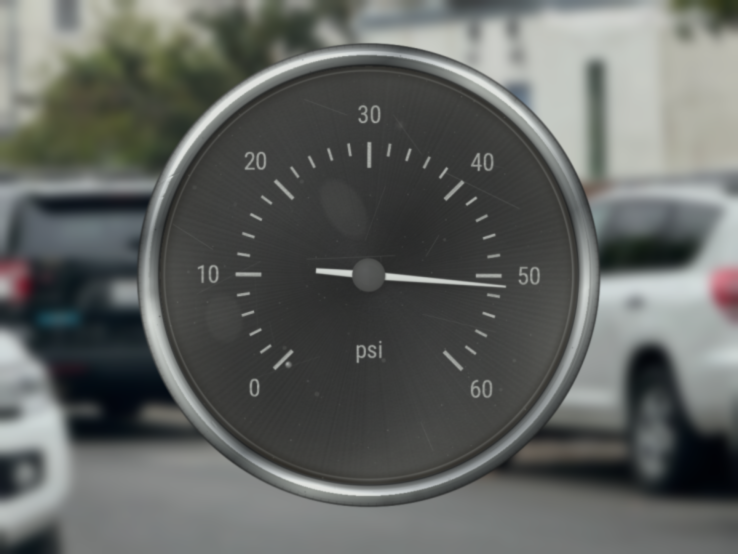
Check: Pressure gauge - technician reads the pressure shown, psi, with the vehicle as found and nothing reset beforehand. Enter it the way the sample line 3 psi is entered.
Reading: 51 psi
